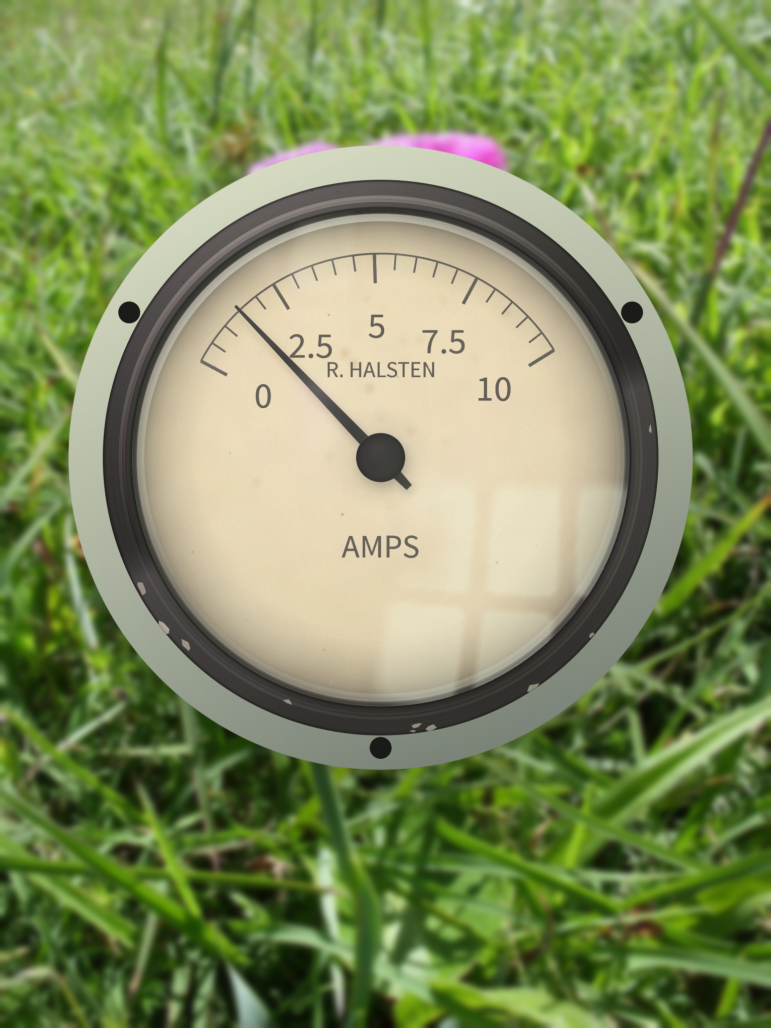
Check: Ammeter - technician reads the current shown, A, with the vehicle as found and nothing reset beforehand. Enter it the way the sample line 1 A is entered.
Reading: 1.5 A
